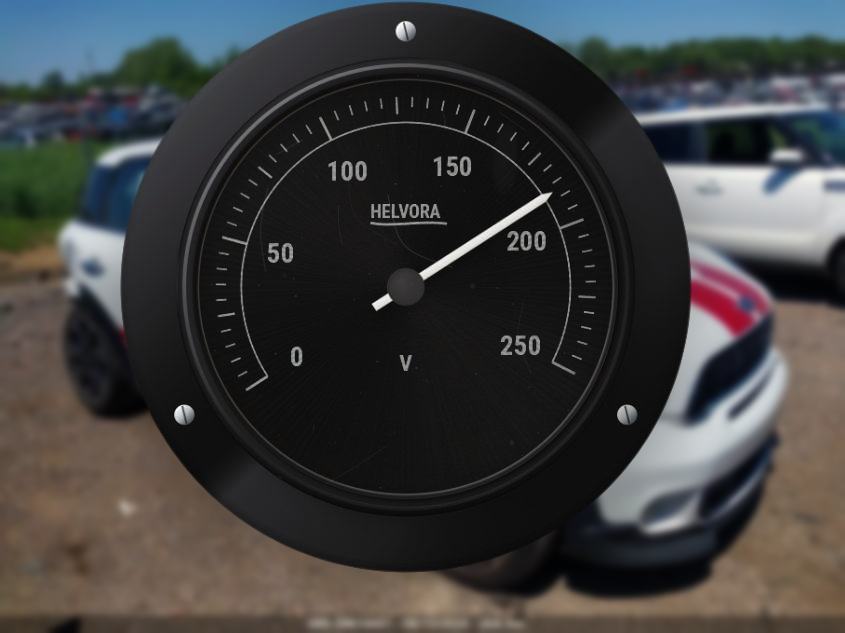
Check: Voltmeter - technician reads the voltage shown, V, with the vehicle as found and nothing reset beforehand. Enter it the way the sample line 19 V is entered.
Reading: 187.5 V
